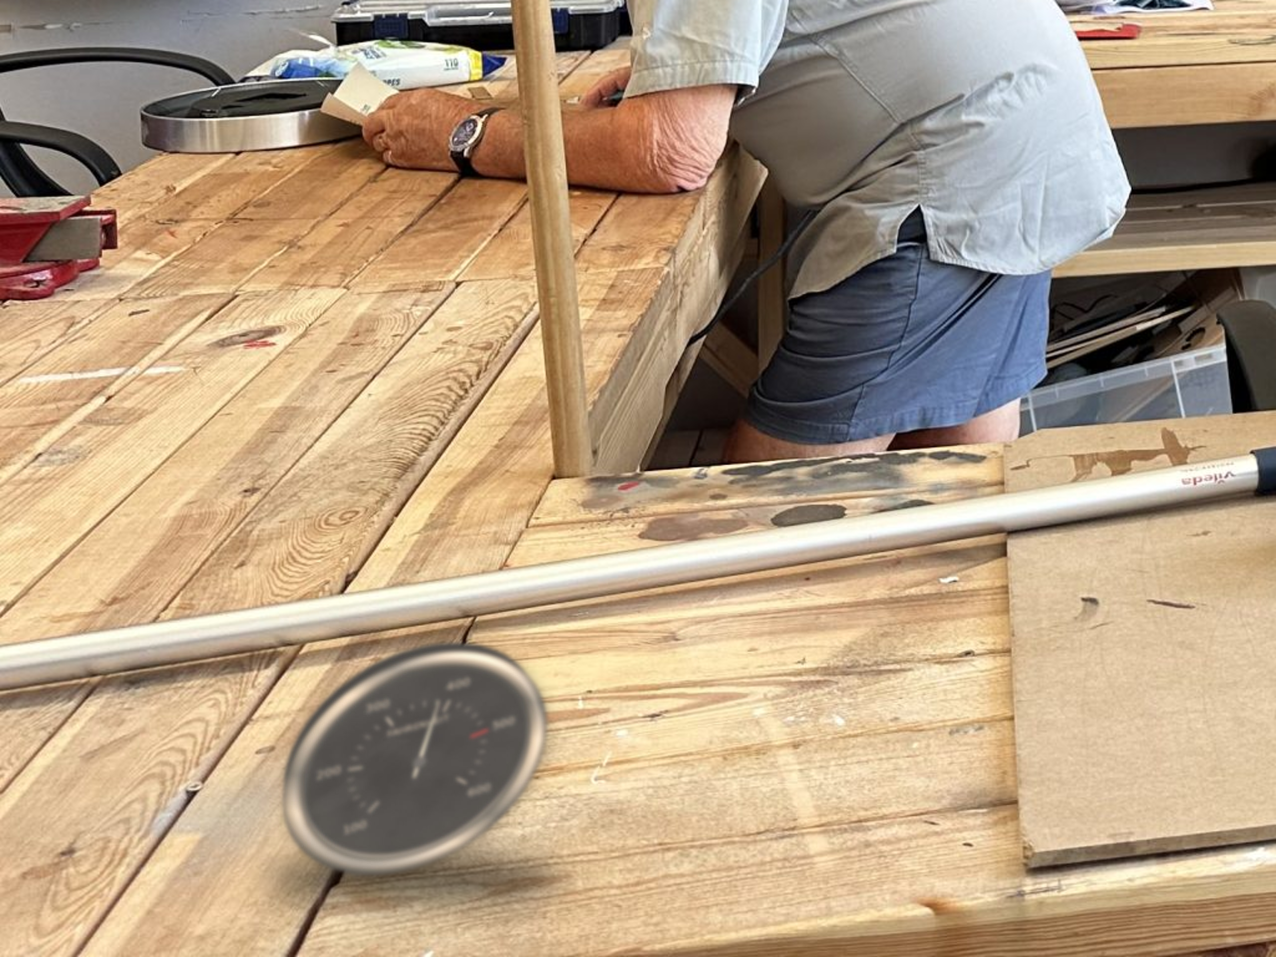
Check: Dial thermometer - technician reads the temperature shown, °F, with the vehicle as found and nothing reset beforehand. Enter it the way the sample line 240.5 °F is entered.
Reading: 380 °F
